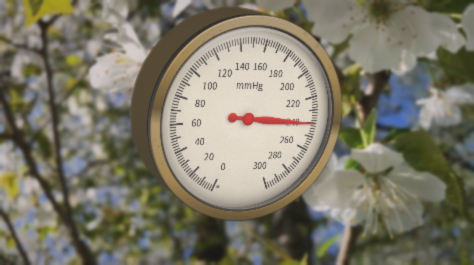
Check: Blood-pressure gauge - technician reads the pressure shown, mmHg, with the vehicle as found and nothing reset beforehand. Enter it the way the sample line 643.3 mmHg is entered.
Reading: 240 mmHg
